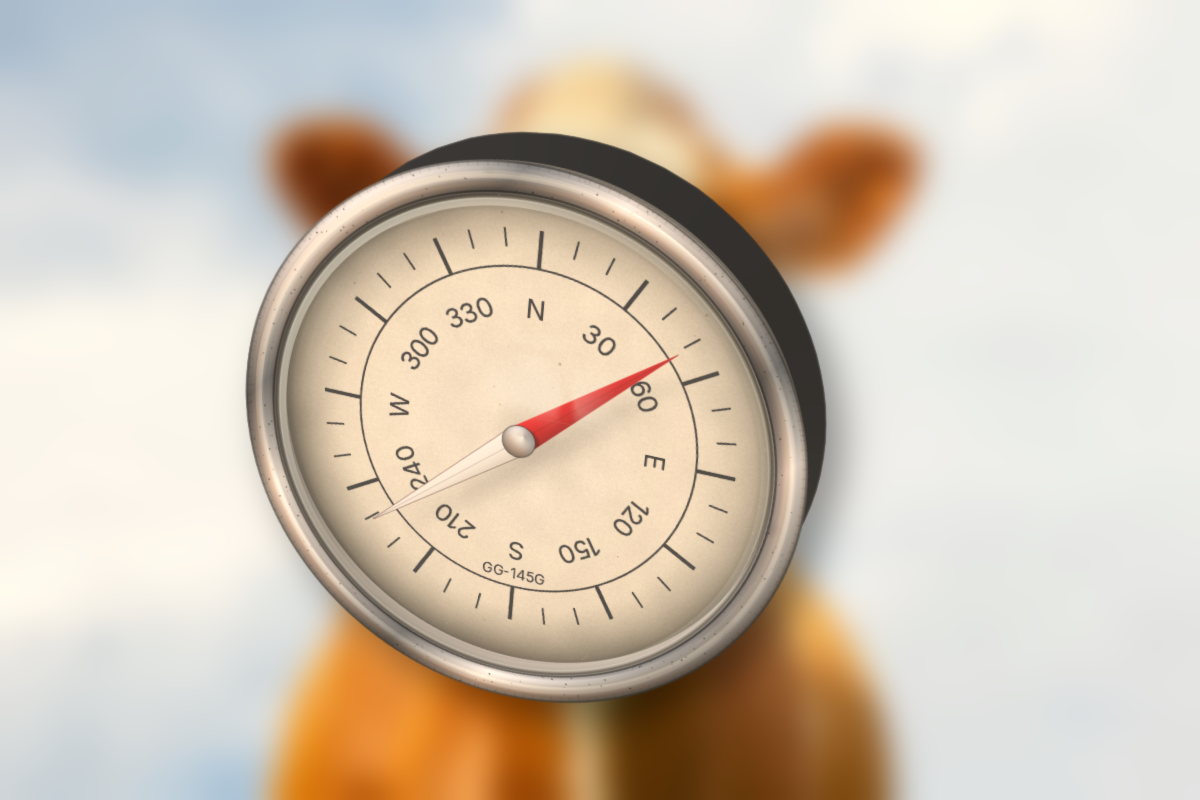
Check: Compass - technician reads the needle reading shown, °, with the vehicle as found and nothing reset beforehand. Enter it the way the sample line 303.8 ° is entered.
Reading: 50 °
